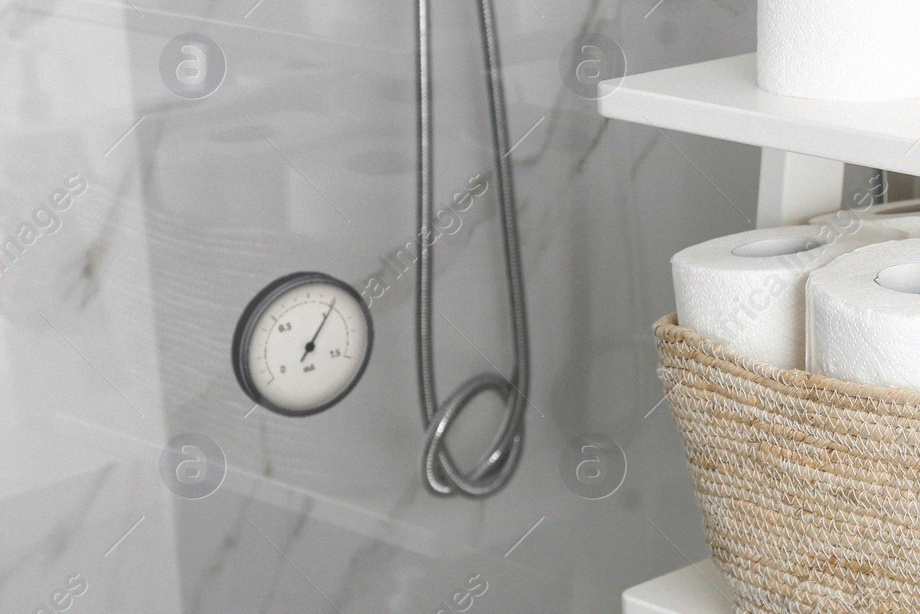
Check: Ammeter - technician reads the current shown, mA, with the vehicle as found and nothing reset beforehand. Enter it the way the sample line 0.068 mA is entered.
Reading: 1 mA
